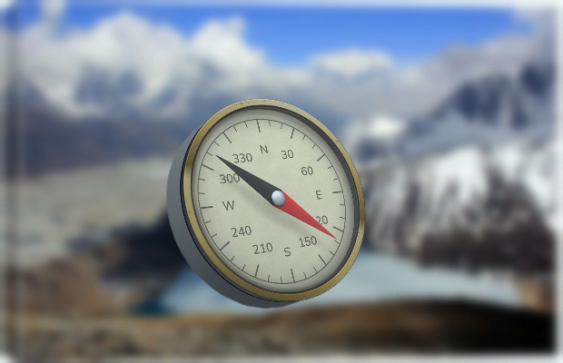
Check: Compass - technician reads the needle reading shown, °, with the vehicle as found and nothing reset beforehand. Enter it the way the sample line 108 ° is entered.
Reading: 130 °
